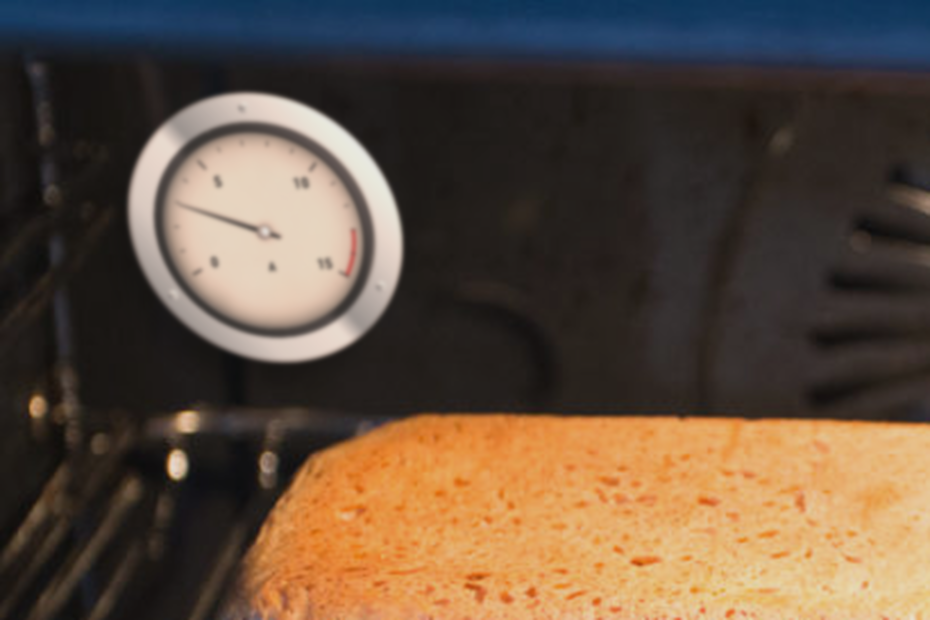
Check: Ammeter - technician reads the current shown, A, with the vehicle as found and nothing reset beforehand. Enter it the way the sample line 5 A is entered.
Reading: 3 A
